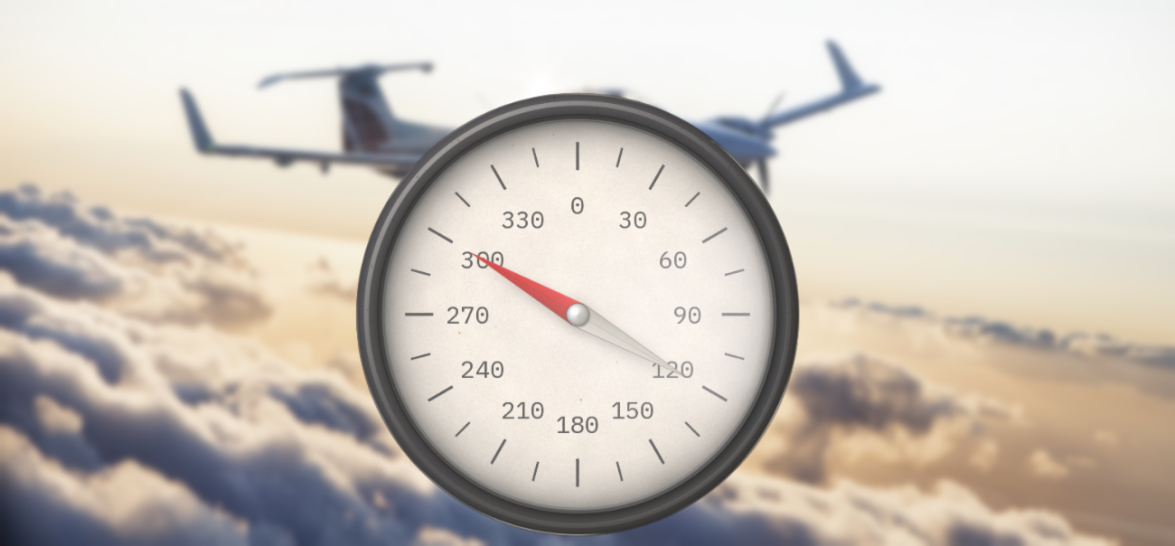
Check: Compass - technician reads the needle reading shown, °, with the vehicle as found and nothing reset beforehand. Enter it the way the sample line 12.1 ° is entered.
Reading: 300 °
